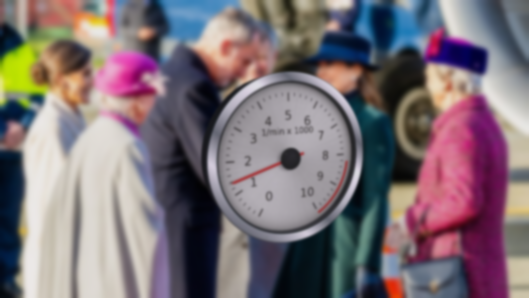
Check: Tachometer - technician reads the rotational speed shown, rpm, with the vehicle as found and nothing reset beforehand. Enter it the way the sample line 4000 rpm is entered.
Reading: 1400 rpm
